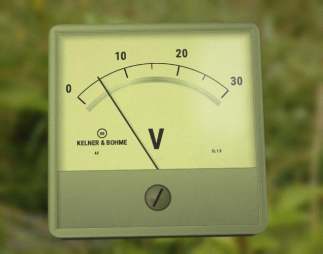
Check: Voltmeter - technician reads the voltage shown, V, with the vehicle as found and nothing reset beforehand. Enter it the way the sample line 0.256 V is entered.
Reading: 5 V
